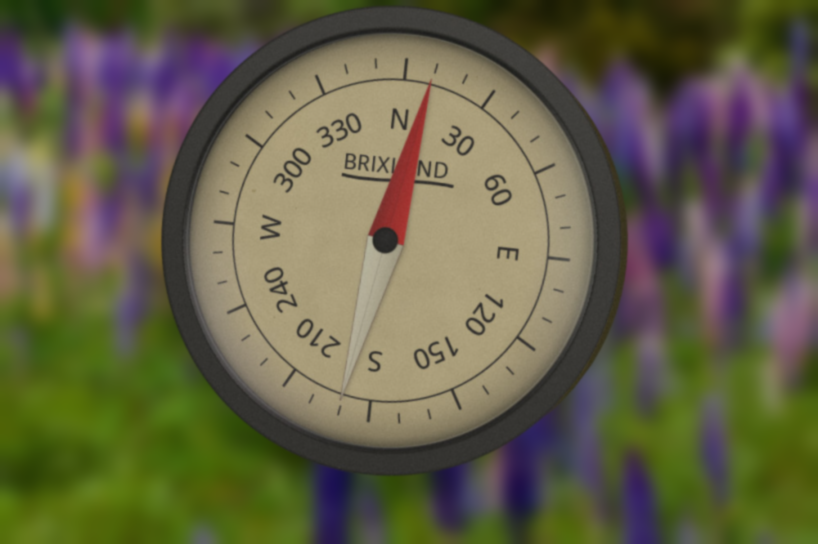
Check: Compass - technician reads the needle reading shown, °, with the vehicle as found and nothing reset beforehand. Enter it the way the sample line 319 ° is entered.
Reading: 10 °
